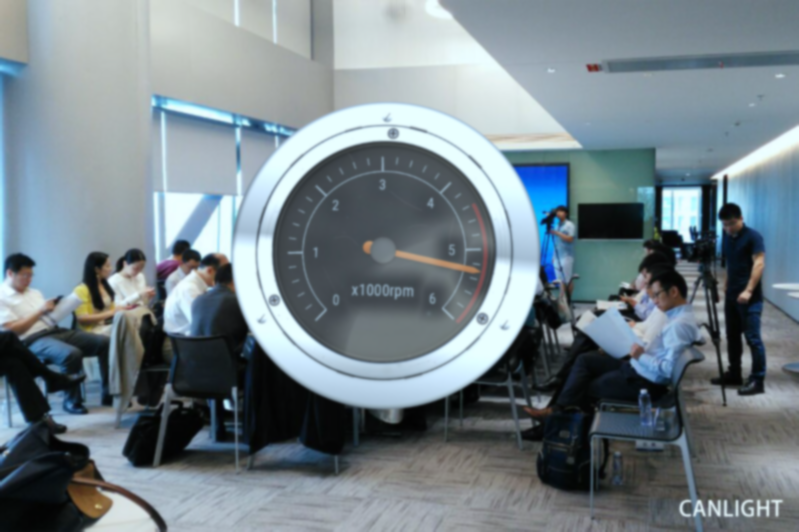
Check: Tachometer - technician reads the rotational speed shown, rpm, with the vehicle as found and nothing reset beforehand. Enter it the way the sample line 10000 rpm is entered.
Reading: 5300 rpm
